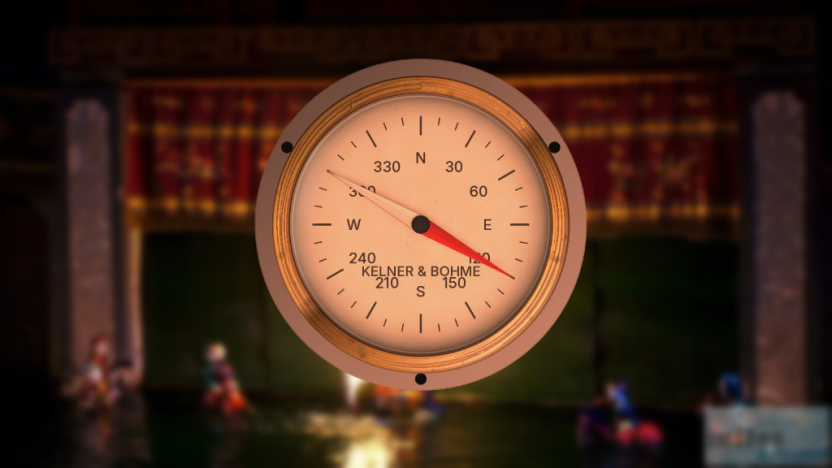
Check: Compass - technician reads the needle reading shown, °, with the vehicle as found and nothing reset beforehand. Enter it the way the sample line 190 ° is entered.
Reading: 120 °
